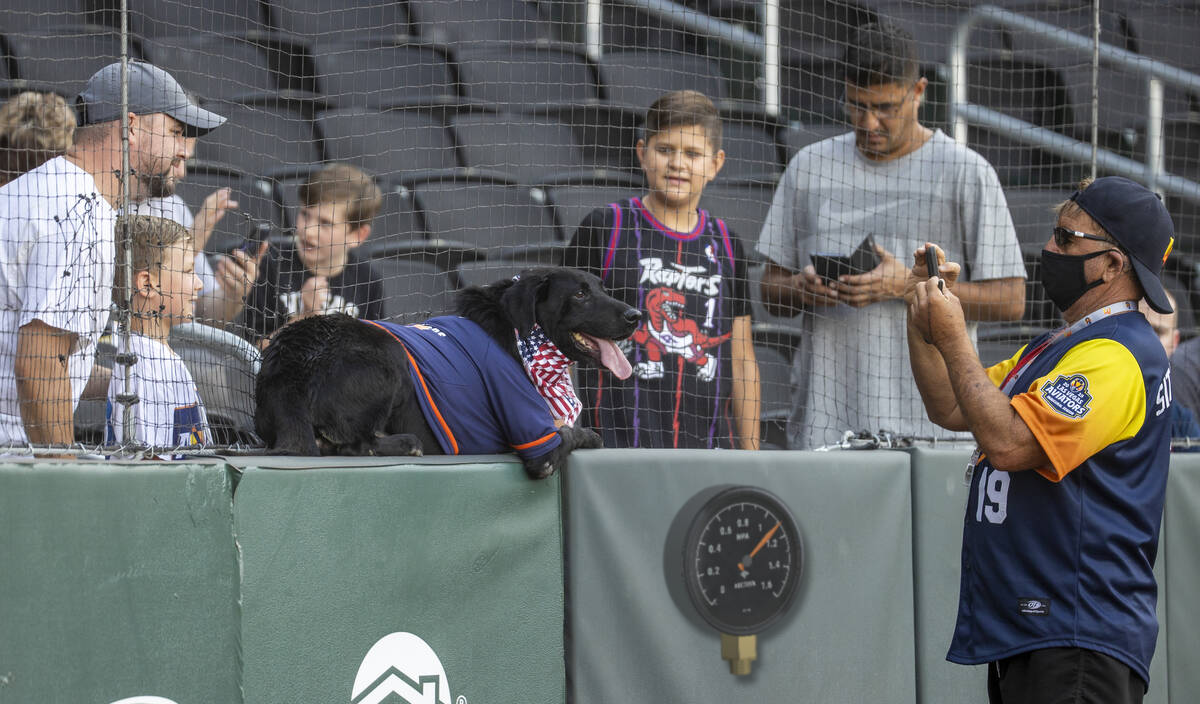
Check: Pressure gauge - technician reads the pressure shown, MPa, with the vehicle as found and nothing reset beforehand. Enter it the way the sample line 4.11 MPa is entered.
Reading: 1.1 MPa
